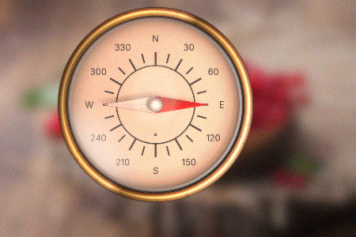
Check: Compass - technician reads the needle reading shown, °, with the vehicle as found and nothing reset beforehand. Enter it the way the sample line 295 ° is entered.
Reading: 90 °
